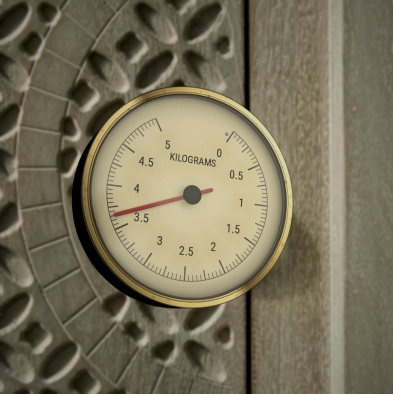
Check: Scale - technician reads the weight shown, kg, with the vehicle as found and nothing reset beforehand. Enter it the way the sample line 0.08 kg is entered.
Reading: 3.65 kg
